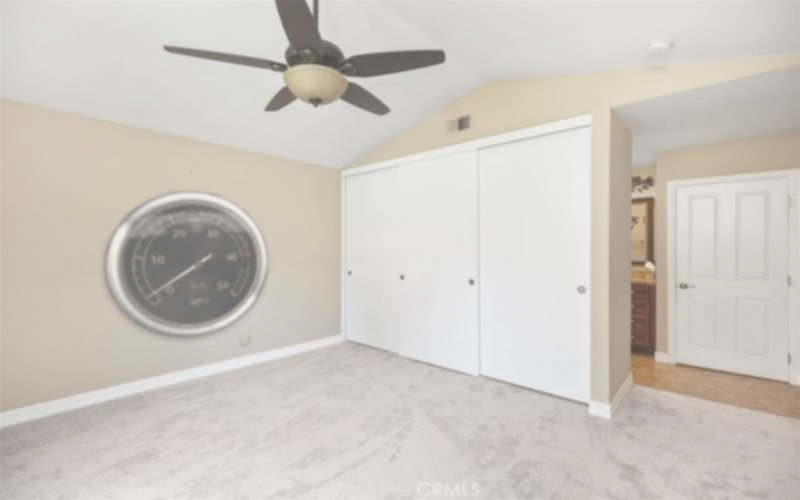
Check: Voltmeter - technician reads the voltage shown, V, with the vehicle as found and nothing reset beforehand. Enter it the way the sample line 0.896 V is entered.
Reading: 2 V
